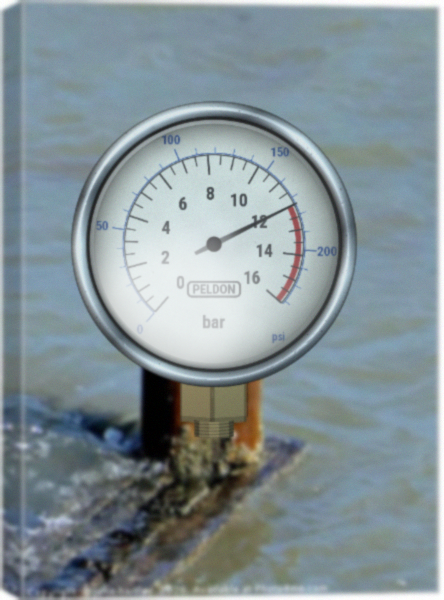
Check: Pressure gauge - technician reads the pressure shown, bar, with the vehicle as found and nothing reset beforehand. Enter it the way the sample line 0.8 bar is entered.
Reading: 12 bar
